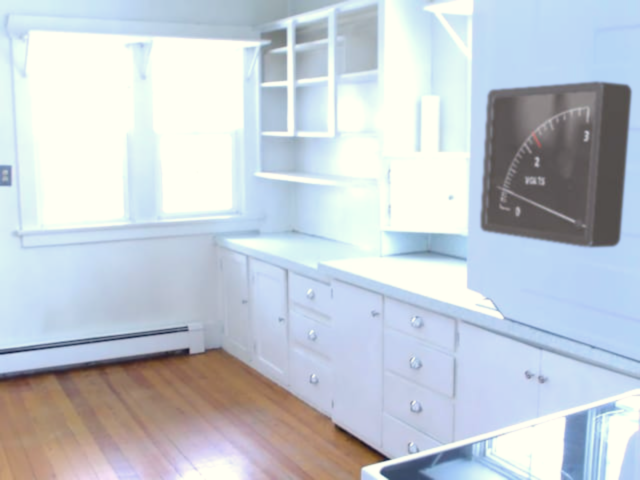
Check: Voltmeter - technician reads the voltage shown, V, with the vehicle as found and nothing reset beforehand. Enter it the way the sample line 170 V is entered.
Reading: 1 V
